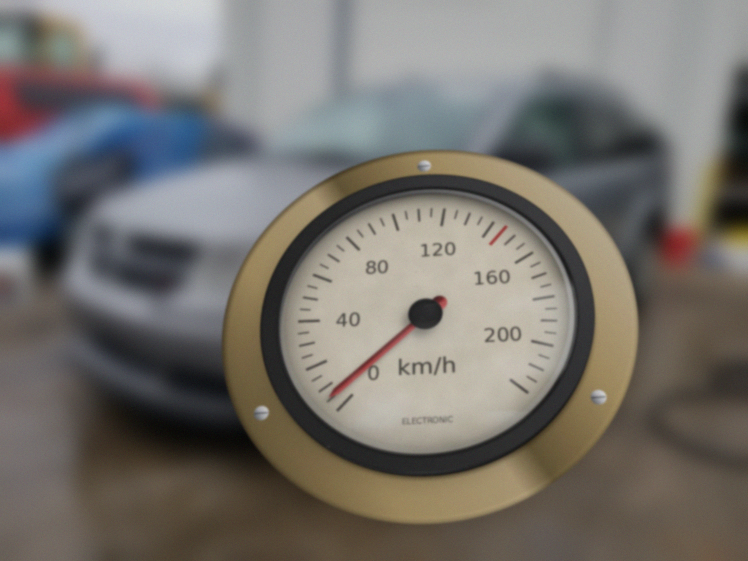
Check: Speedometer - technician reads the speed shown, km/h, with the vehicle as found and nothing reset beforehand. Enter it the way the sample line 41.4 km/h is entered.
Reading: 5 km/h
